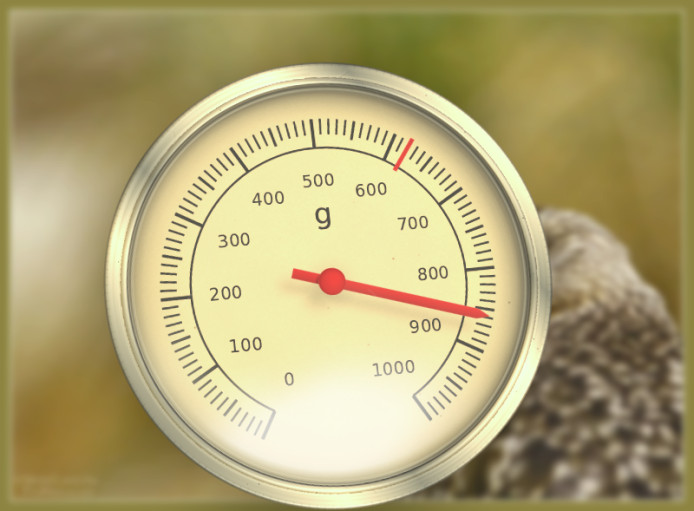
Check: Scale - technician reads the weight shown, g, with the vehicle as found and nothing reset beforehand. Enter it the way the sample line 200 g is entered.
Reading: 860 g
